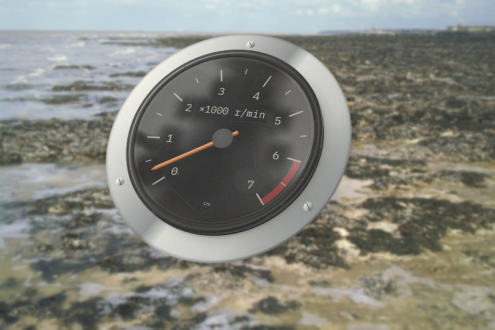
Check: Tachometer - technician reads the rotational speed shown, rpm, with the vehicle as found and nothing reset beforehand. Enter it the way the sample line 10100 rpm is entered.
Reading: 250 rpm
